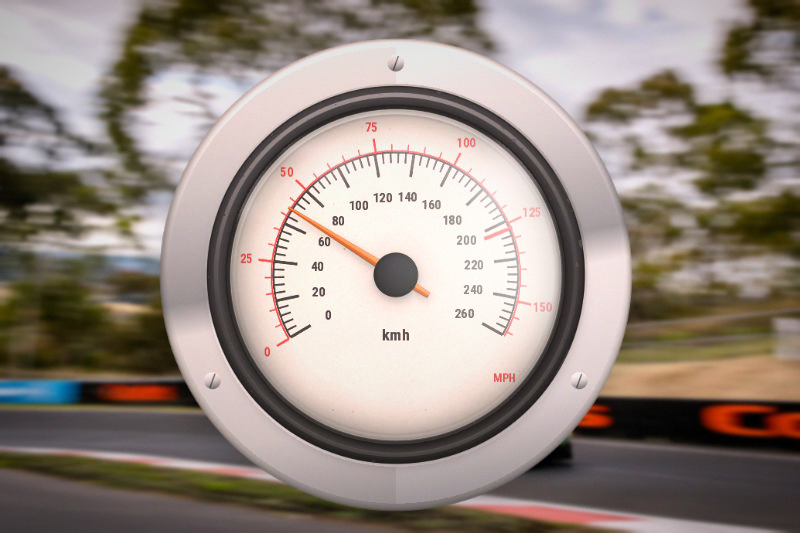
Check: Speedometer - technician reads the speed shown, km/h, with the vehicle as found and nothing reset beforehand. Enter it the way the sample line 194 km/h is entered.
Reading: 68 km/h
